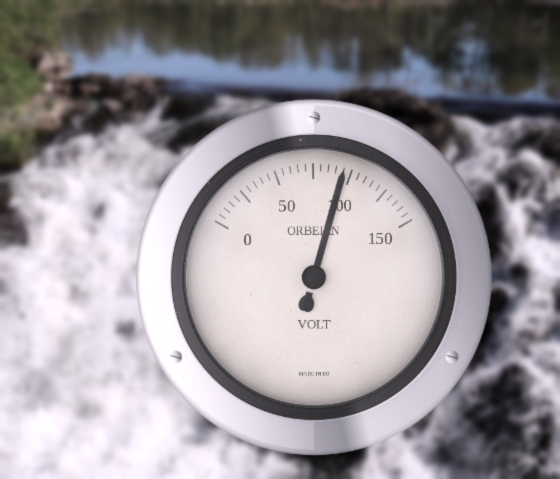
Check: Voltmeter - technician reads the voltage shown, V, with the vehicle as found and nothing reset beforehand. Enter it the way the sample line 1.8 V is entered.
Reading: 95 V
